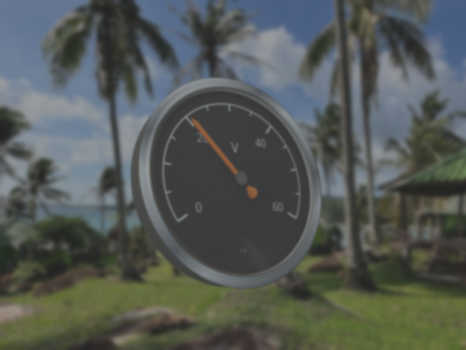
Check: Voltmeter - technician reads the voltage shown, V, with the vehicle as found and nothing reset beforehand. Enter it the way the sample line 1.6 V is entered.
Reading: 20 V
